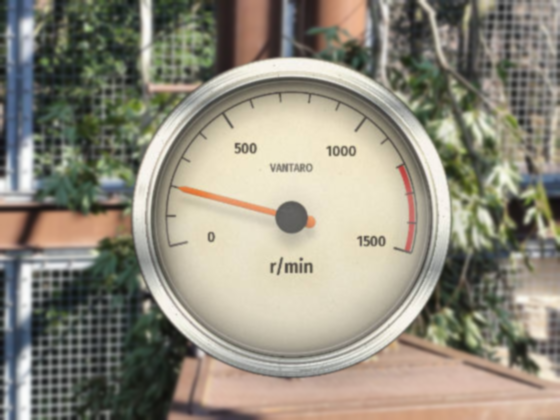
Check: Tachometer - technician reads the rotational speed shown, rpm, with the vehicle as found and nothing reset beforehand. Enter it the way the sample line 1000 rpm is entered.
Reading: 200 rpm
